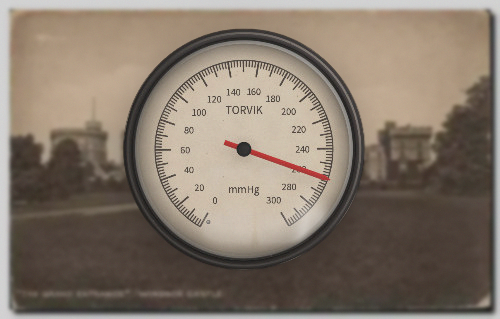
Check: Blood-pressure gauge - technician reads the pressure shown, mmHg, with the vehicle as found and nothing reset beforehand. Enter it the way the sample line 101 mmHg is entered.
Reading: 260 mmHg
